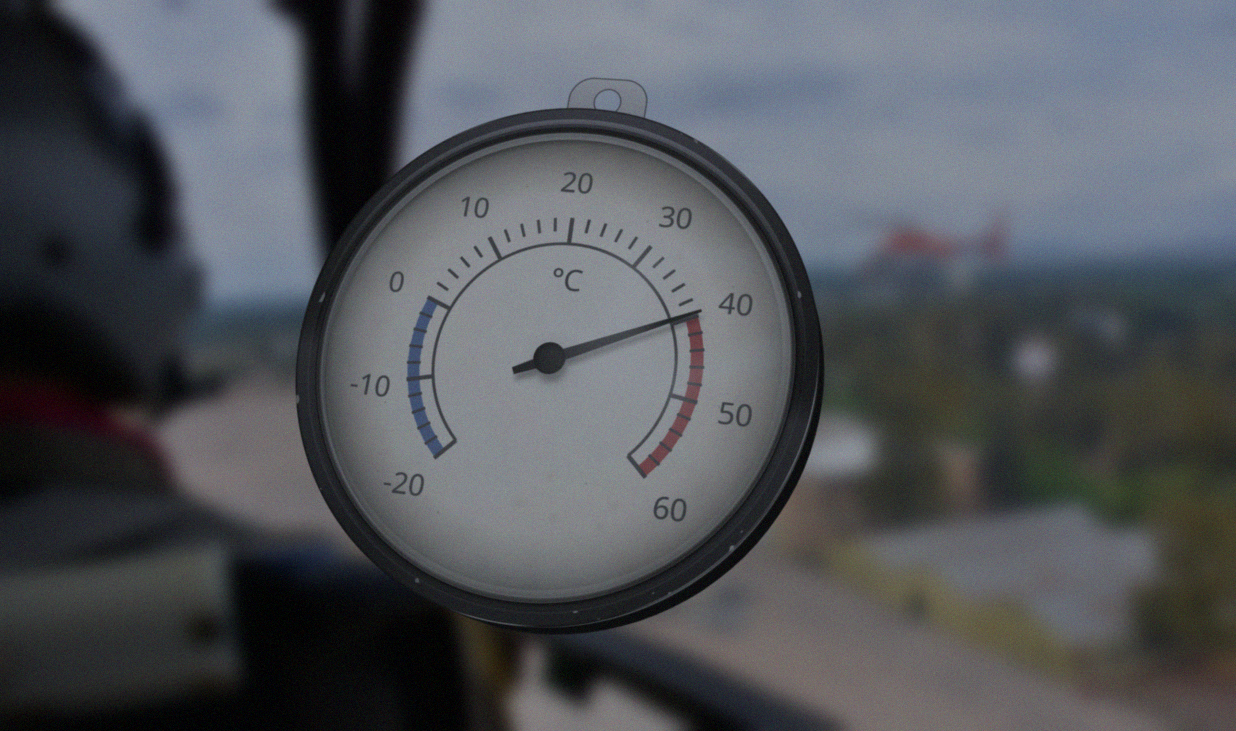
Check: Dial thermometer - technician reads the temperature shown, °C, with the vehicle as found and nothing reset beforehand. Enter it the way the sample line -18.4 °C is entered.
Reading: 40 °C
